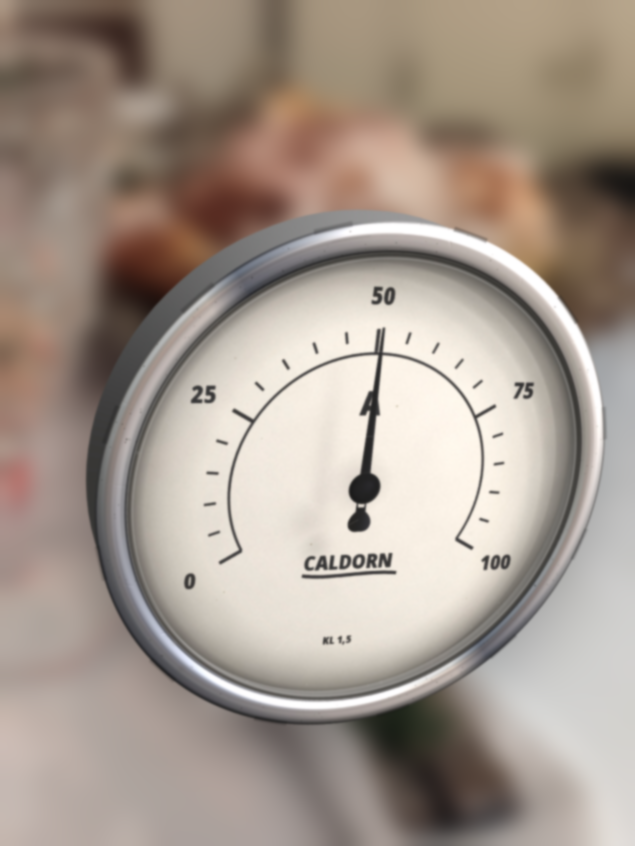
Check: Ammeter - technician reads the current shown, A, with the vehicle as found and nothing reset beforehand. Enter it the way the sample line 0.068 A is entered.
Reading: 50 A
